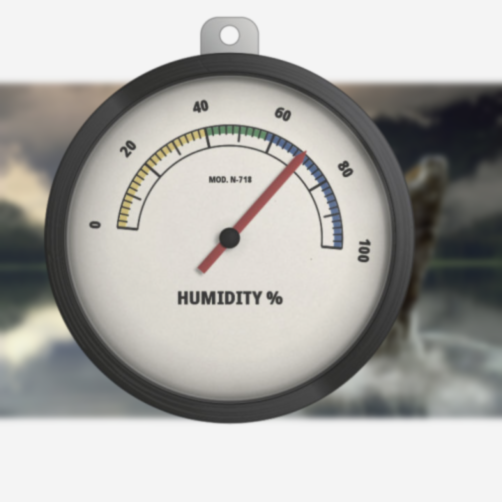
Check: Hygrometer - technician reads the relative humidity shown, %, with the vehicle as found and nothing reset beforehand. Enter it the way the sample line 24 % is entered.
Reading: 70 %
